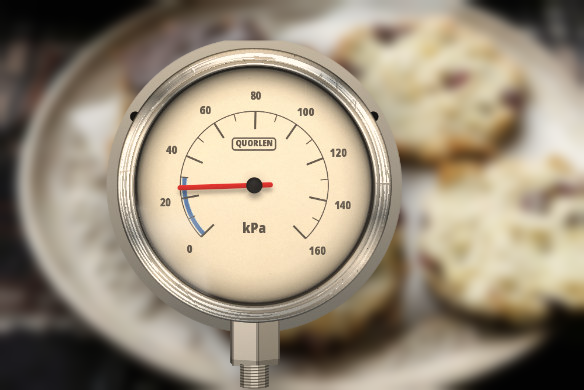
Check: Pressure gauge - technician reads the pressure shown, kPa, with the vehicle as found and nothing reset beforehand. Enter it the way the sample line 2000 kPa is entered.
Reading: 25 kPa
